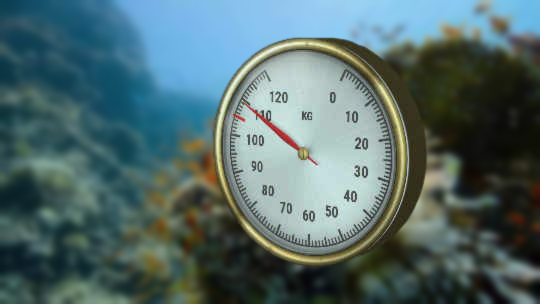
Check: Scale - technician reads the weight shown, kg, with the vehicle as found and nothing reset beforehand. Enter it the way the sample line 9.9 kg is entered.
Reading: 110 kg
